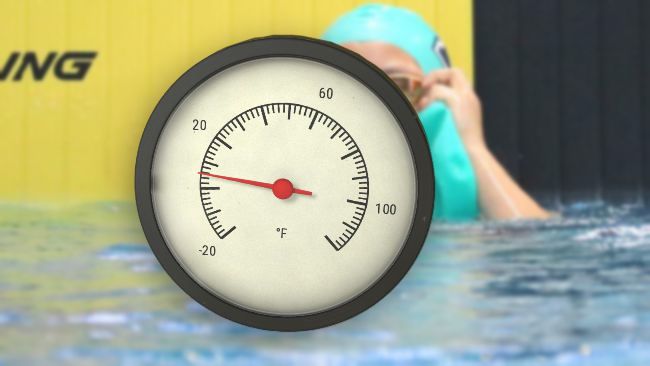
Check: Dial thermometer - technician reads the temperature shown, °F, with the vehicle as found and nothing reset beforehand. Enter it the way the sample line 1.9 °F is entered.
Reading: 6 °F
